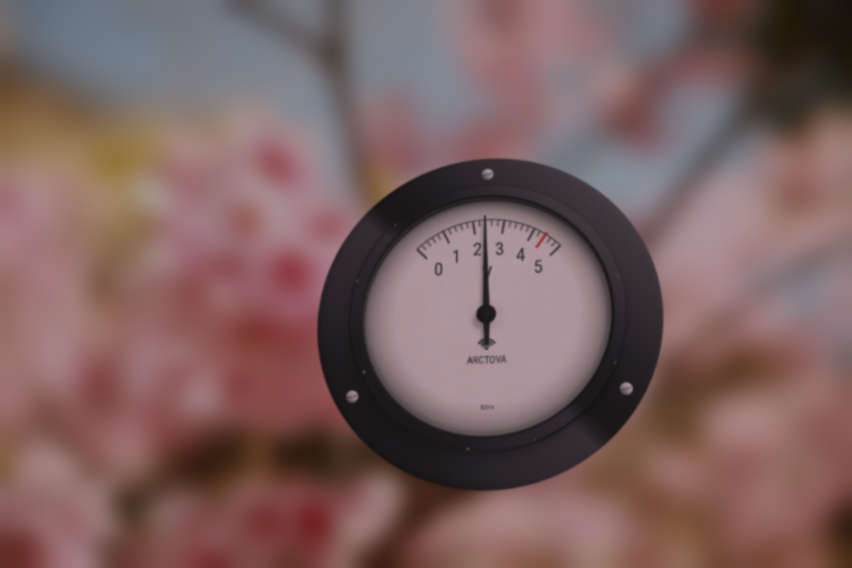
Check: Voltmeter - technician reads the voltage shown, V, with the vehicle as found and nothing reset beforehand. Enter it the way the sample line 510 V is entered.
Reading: 2.4 V
